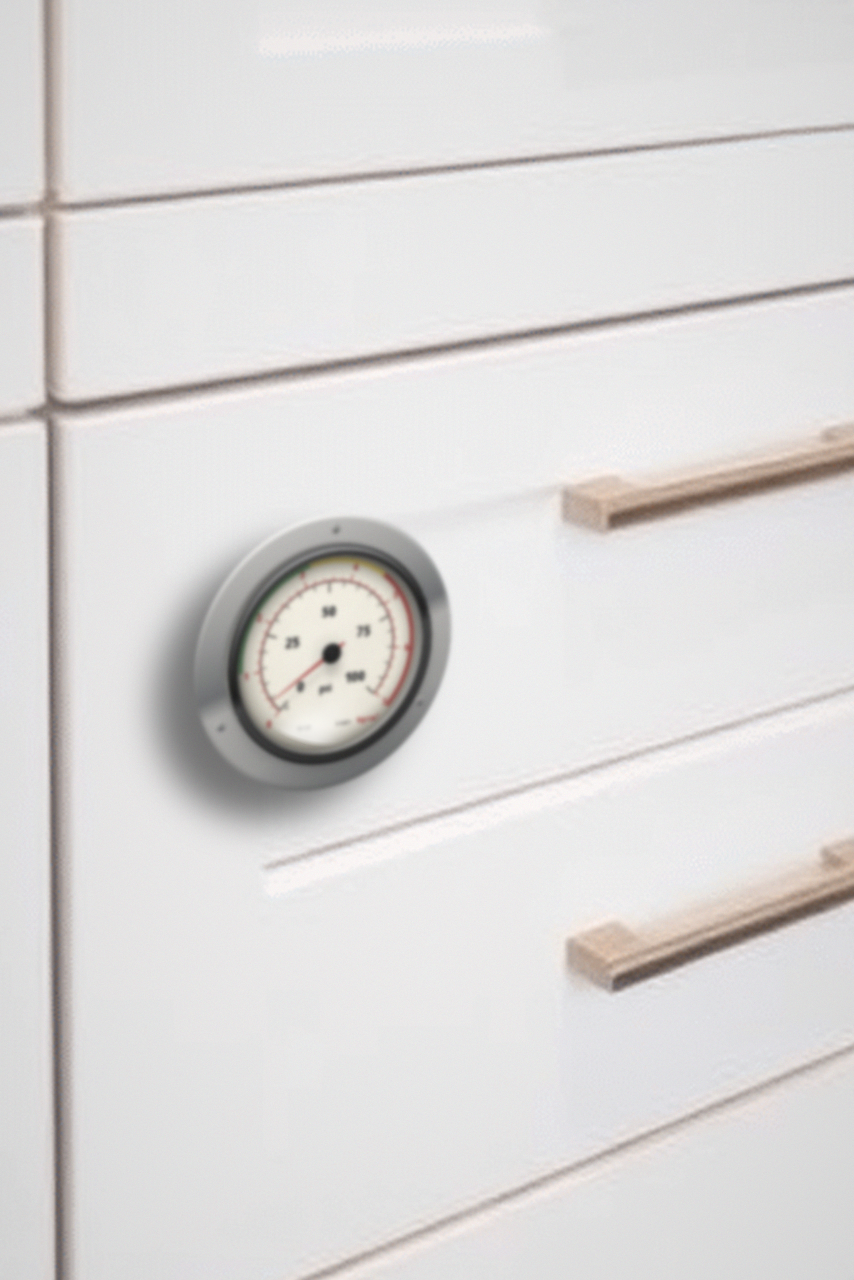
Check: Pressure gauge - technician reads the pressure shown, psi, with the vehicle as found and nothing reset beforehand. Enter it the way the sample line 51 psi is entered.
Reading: 5 psi
